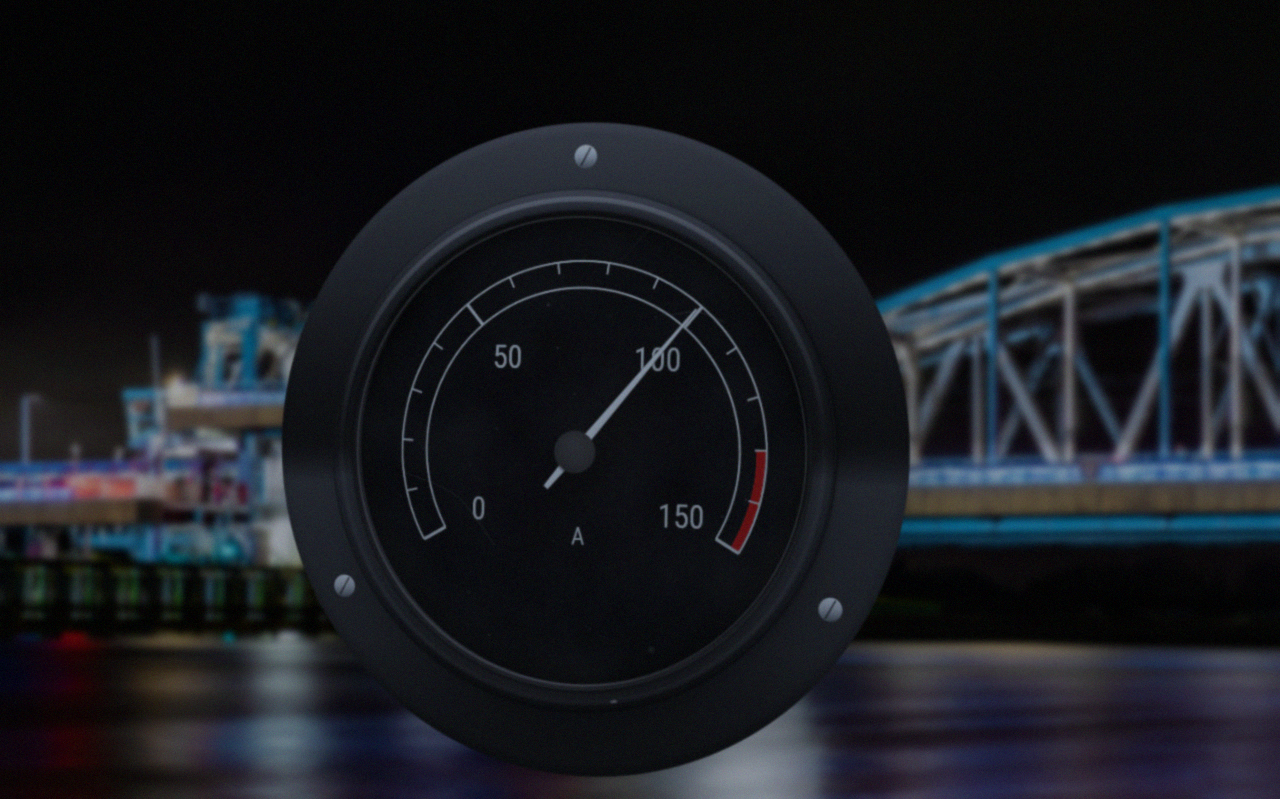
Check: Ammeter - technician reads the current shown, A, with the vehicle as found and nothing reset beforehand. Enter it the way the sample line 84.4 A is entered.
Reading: 100 A
